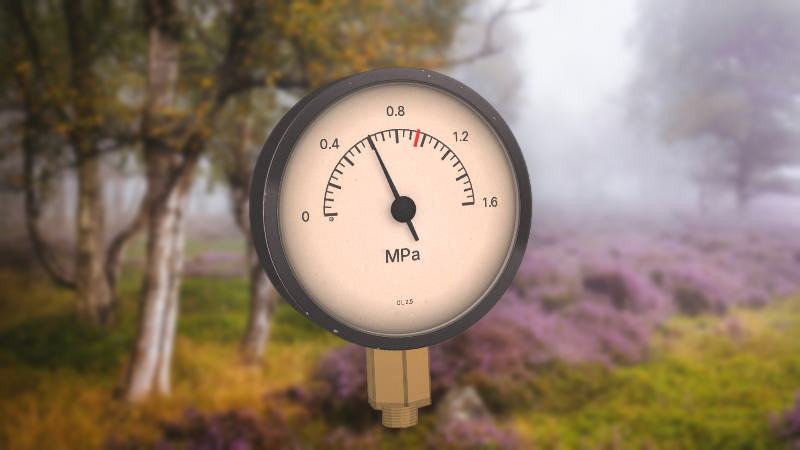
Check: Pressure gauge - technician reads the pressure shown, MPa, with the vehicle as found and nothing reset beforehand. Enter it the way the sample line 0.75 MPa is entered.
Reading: 0.6 MPa
